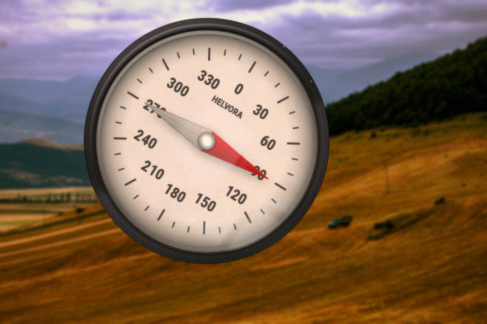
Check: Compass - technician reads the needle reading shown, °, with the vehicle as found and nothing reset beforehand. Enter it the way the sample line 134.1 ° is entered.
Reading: 90 °
